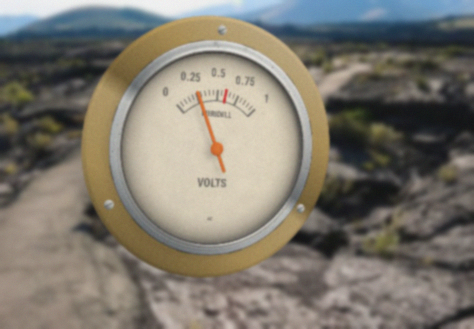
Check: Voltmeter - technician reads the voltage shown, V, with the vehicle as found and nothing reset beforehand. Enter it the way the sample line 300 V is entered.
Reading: 0.25 V
